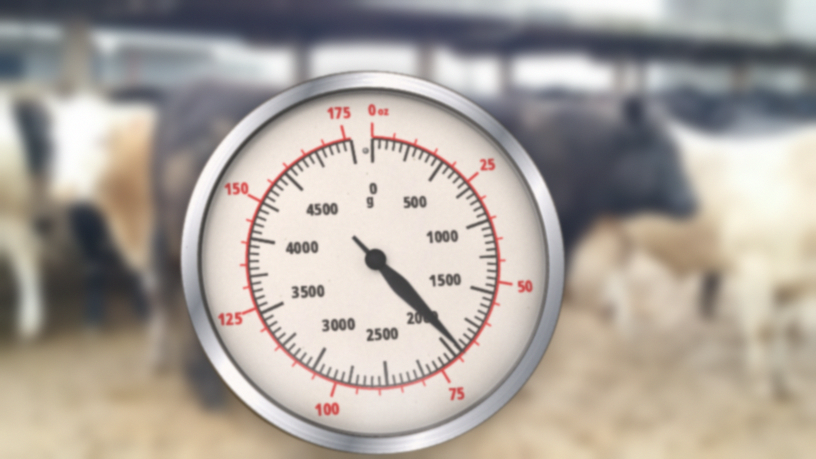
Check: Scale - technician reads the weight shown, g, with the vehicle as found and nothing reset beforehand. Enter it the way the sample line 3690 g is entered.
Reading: 1950 g
